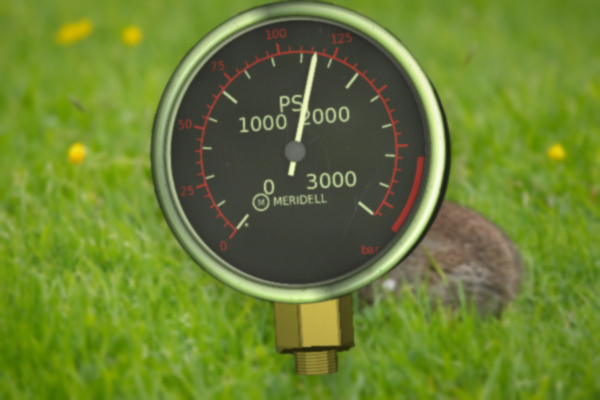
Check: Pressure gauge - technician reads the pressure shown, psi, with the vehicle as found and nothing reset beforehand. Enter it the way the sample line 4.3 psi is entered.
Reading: 1700 psi
